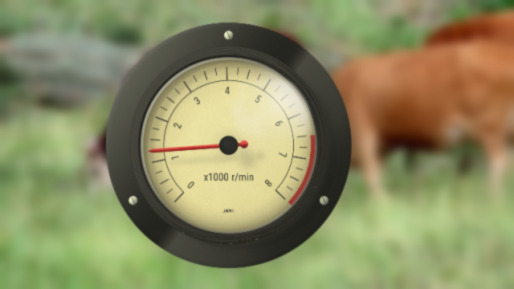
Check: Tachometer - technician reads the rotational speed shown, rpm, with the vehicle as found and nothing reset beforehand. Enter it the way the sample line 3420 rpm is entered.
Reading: 1250 rpm
